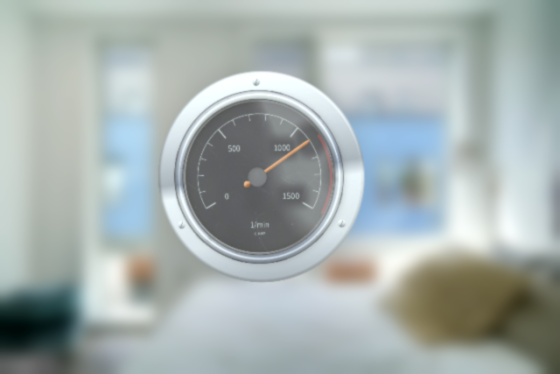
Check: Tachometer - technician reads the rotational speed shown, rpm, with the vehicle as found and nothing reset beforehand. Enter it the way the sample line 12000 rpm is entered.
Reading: 1100 rpm
